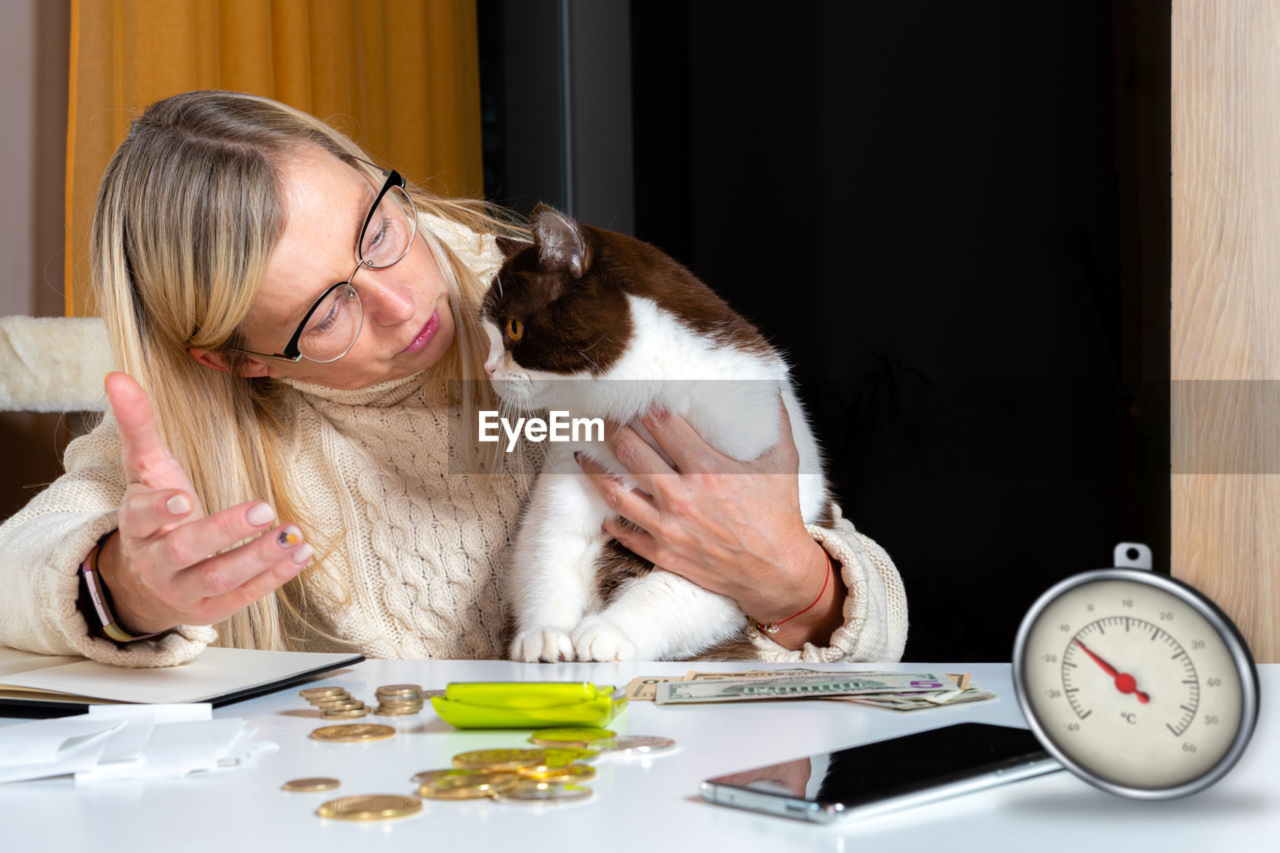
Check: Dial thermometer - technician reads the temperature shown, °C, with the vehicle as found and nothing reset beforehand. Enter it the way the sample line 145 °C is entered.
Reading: -10 °C
